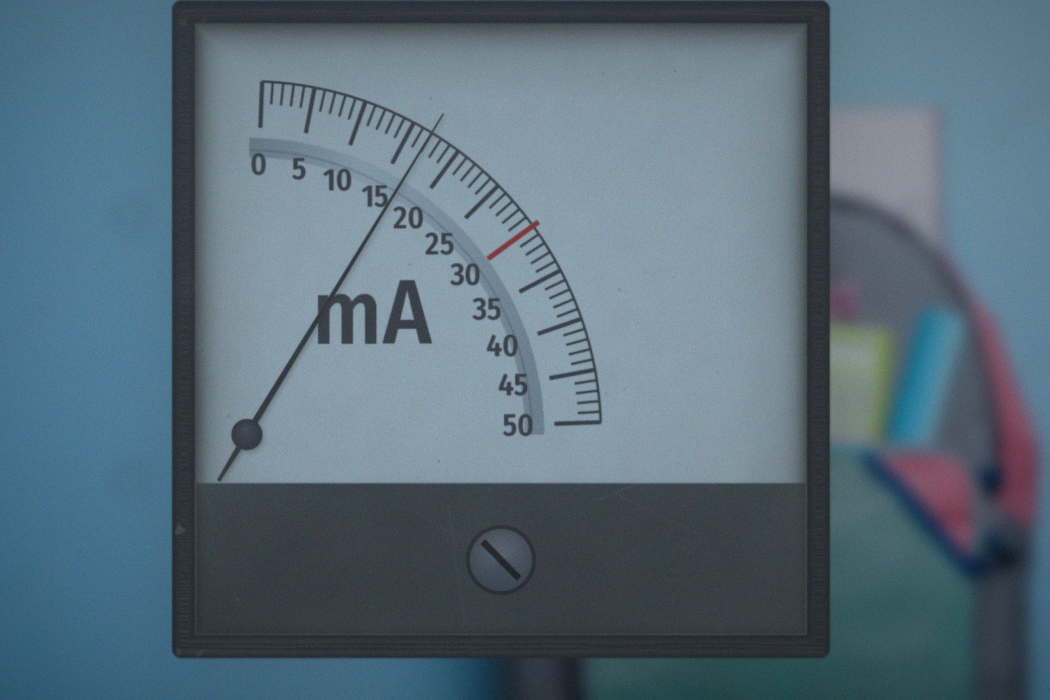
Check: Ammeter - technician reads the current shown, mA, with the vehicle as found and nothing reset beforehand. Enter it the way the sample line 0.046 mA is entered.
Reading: 17 mA
